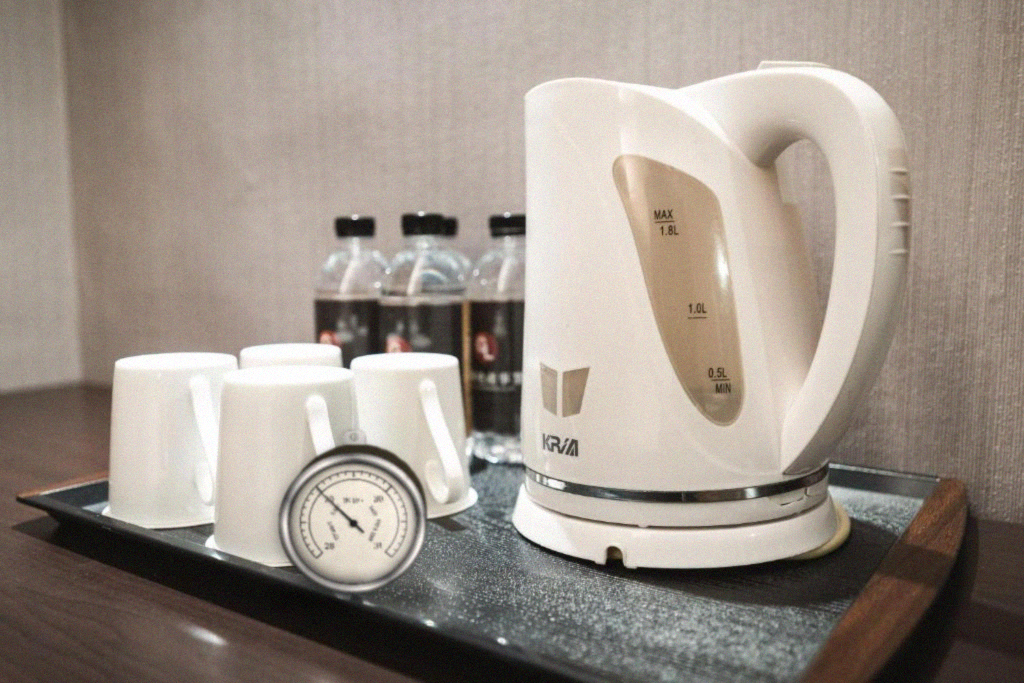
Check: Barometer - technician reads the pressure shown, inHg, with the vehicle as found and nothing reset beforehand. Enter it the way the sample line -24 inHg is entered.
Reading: 29 inHg
